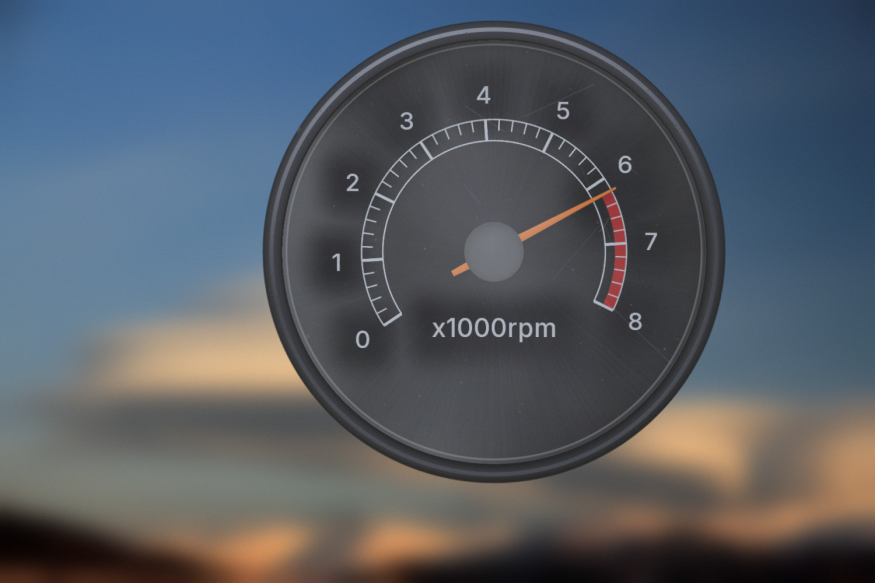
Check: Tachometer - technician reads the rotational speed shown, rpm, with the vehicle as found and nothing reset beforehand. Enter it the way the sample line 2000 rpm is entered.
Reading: 6200 rpm
